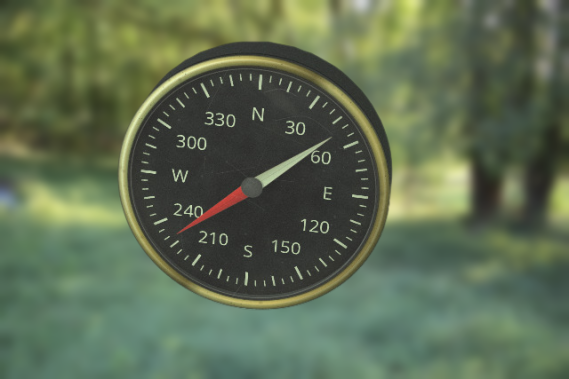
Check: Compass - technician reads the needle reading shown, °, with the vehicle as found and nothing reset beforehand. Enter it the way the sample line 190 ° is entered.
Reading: 230 °
